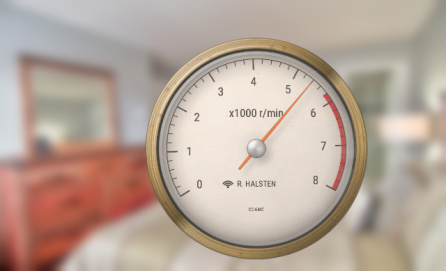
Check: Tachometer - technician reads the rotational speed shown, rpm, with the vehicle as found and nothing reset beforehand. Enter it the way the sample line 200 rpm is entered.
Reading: 5400 rpm
